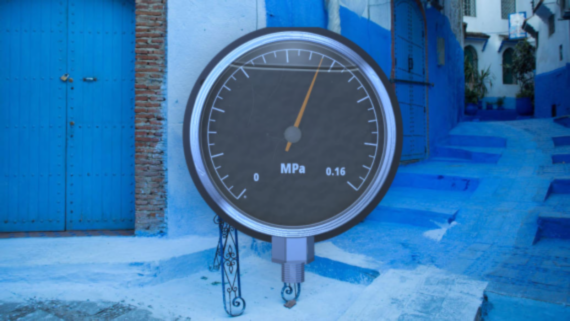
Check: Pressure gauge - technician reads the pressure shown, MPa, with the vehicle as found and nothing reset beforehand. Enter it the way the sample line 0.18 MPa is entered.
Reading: 0.095 MPa
